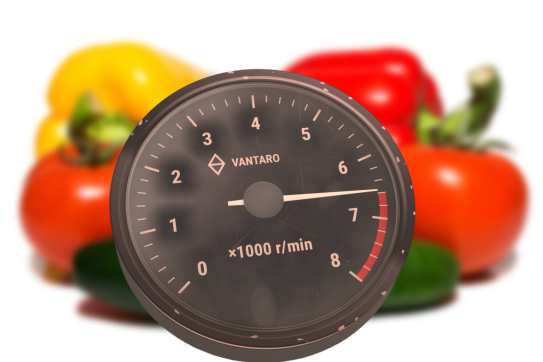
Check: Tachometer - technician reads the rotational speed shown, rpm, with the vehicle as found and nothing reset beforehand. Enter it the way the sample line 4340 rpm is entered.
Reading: 6600 rpm
